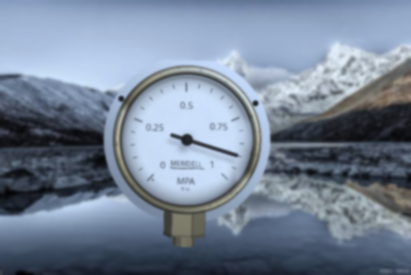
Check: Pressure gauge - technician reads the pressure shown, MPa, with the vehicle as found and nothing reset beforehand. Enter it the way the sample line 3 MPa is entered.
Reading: 0.9 MPa
